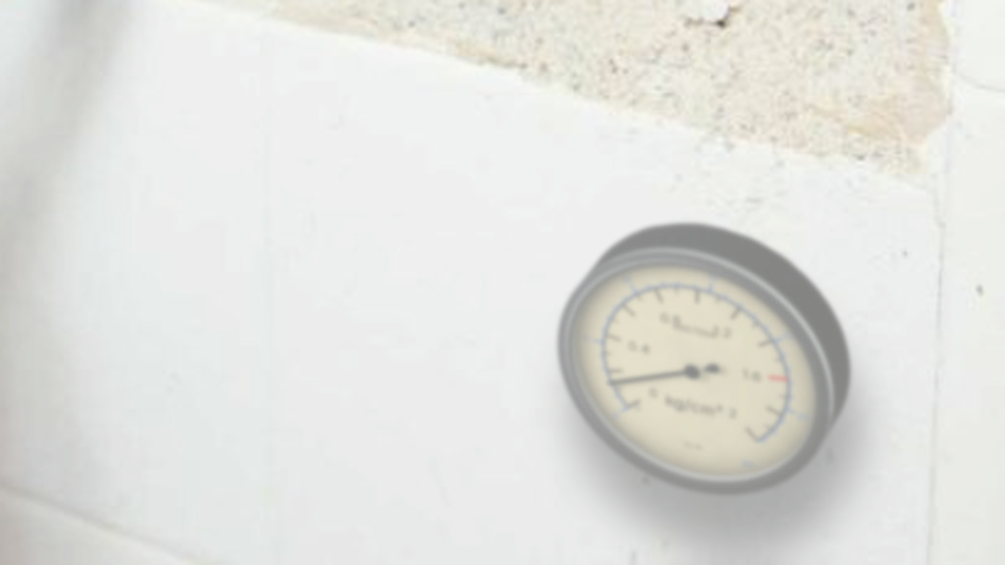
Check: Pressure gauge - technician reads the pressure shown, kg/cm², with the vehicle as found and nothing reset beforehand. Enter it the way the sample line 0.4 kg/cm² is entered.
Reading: 0.15 kg/cm²
